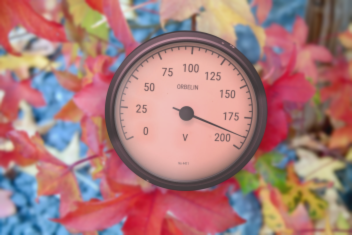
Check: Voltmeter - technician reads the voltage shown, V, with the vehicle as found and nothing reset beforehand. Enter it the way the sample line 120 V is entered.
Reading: 190 V
